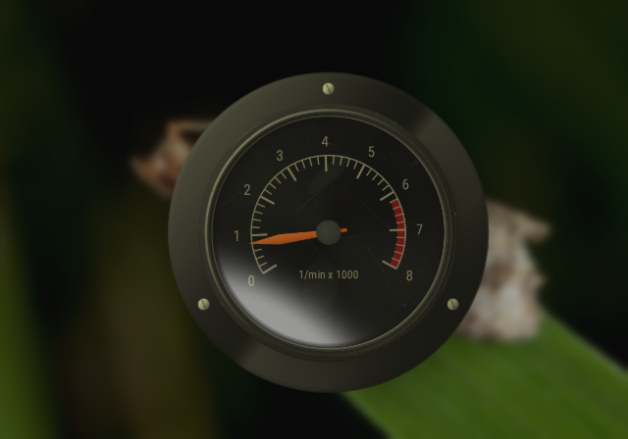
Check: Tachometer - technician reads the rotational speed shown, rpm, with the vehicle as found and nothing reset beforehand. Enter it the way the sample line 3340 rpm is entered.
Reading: 800 rpm
